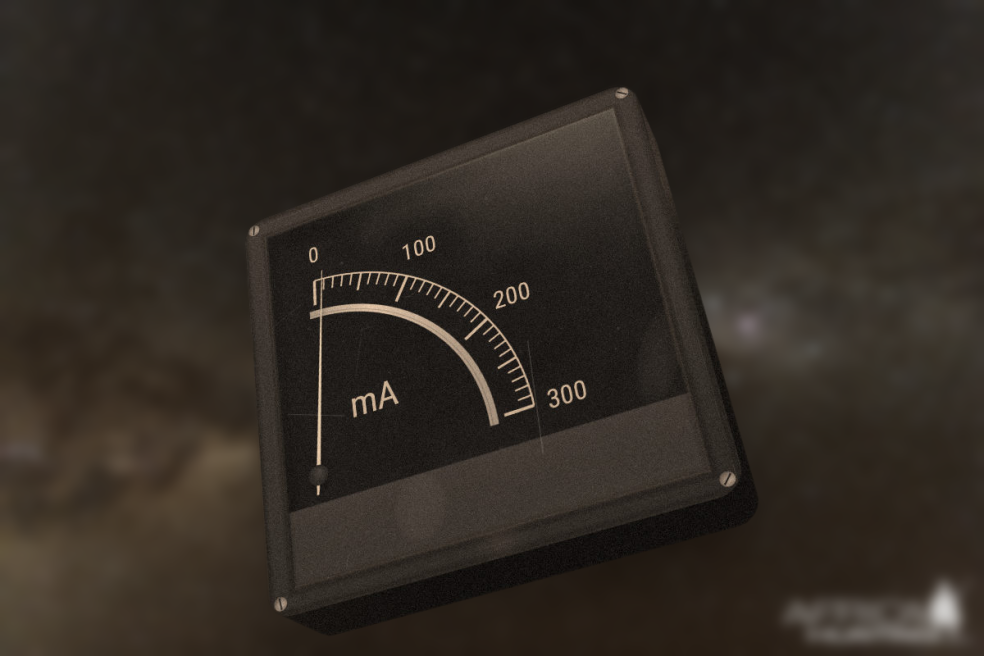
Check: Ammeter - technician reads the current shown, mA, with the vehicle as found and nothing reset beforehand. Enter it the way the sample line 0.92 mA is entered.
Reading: 10 mA
